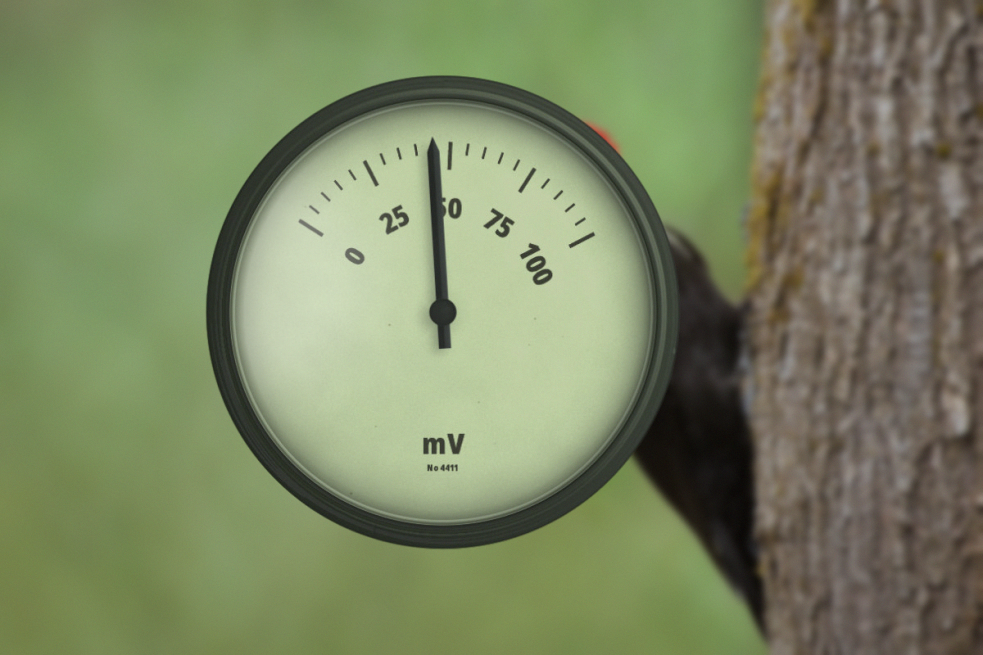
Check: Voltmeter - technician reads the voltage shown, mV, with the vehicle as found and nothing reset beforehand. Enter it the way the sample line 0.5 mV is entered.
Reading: 45 mV
